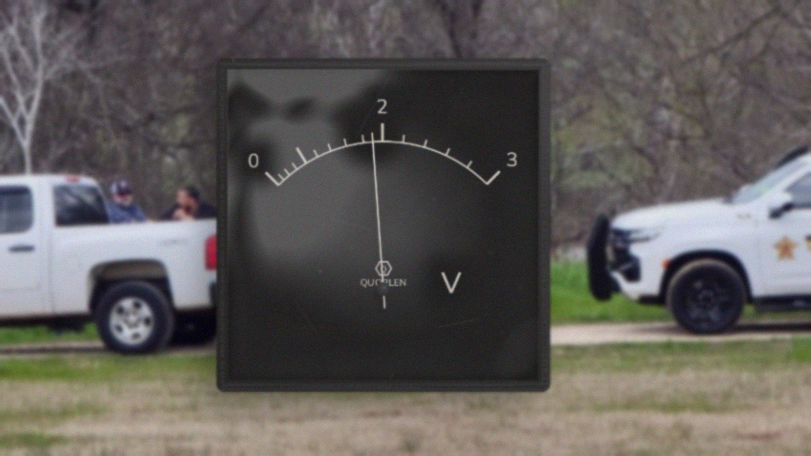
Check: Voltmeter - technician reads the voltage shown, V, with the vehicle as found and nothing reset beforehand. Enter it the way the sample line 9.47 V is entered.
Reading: 1.9 V
